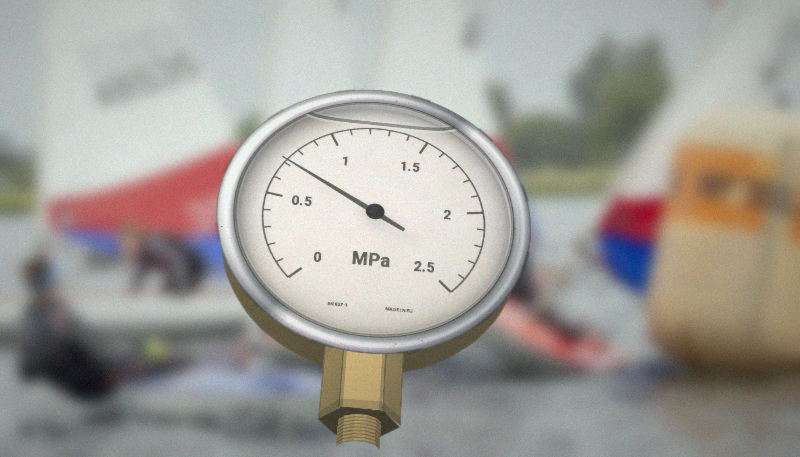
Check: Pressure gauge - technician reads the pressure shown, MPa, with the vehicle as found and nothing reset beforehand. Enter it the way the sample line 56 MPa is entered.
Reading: 0.7 MPa
